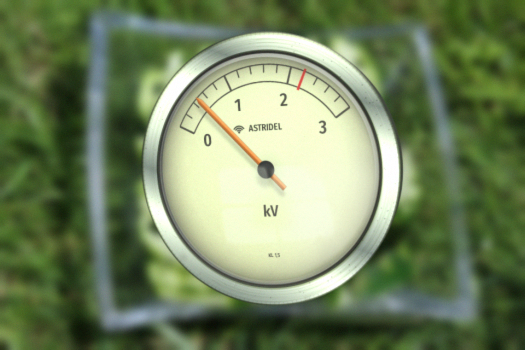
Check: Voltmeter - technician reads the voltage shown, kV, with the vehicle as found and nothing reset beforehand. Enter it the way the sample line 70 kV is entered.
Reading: 0.5 kV
